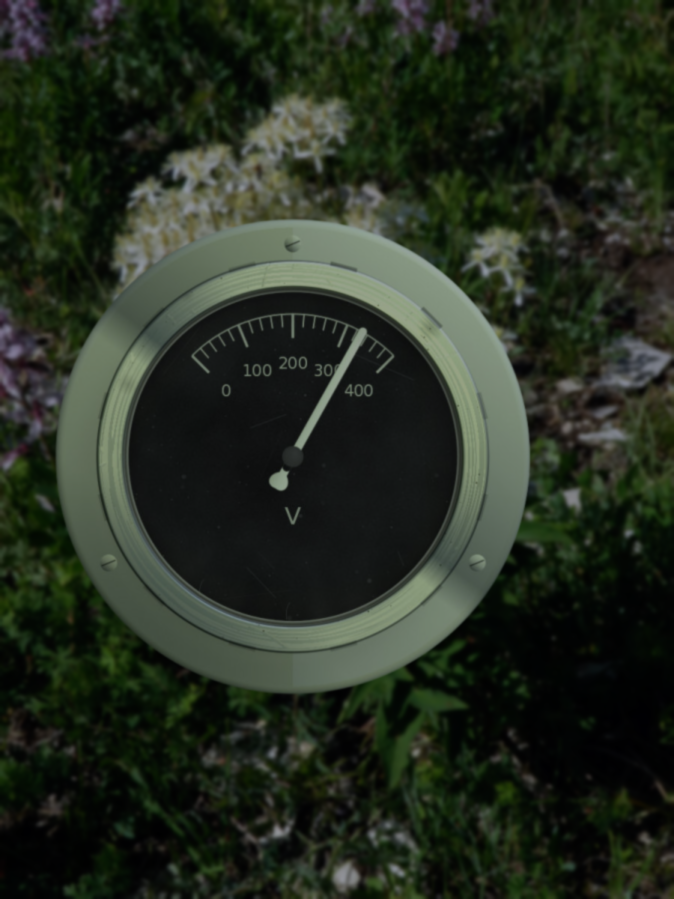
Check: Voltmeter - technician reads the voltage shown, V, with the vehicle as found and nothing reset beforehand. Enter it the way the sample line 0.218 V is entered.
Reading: 330 V
